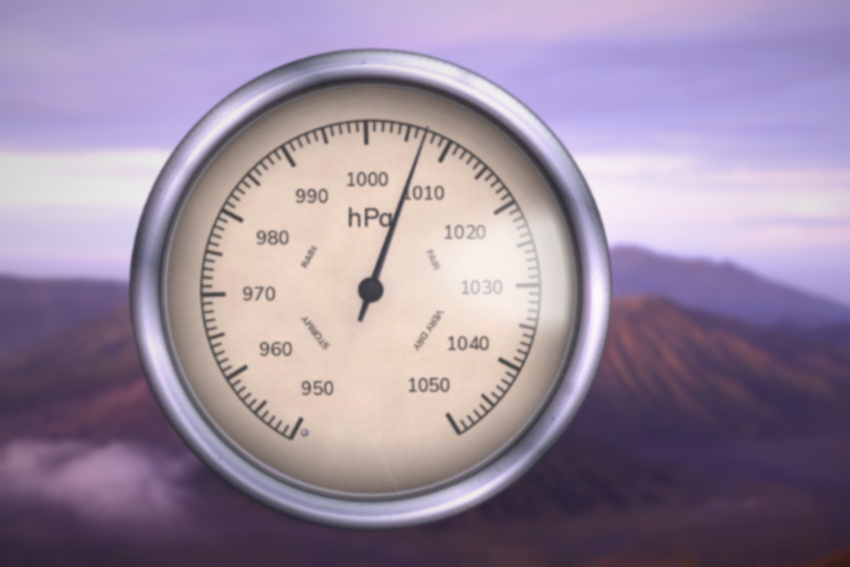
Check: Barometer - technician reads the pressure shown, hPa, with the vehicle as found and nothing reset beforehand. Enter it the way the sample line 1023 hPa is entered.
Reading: 1007 hPa
